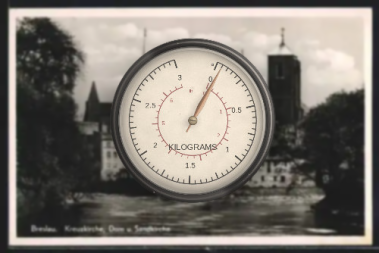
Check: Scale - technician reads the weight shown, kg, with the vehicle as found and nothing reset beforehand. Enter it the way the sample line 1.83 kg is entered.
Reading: 0.05 kg
